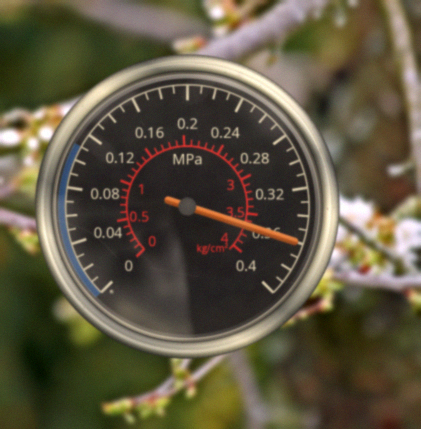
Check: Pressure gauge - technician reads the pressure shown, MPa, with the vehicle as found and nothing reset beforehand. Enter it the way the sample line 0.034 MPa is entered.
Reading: 0.36 MPa
